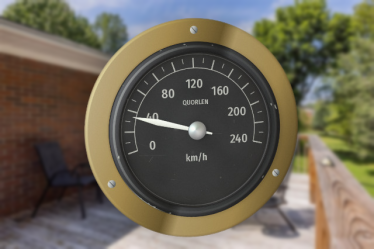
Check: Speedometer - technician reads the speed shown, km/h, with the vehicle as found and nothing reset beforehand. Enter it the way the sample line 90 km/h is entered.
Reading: 35 km/h
